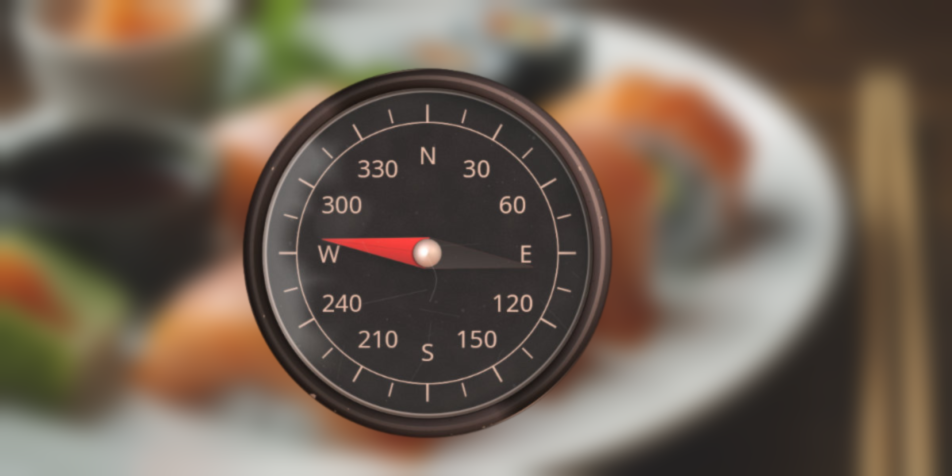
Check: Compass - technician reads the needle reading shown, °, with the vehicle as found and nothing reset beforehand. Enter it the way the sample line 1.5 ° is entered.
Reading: 277.5 °
